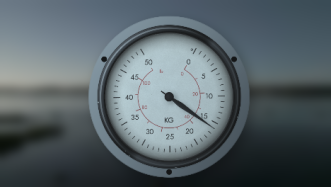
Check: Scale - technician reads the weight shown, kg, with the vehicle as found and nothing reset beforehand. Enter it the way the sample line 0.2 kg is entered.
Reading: 16 kg
